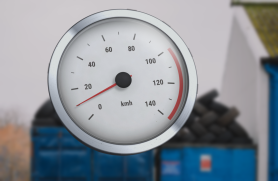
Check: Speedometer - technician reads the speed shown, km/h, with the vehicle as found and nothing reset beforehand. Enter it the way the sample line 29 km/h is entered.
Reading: 10 km/h
